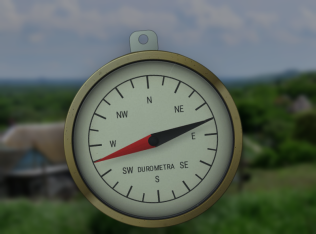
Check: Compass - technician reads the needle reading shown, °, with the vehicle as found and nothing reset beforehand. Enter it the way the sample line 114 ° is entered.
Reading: 255 °
